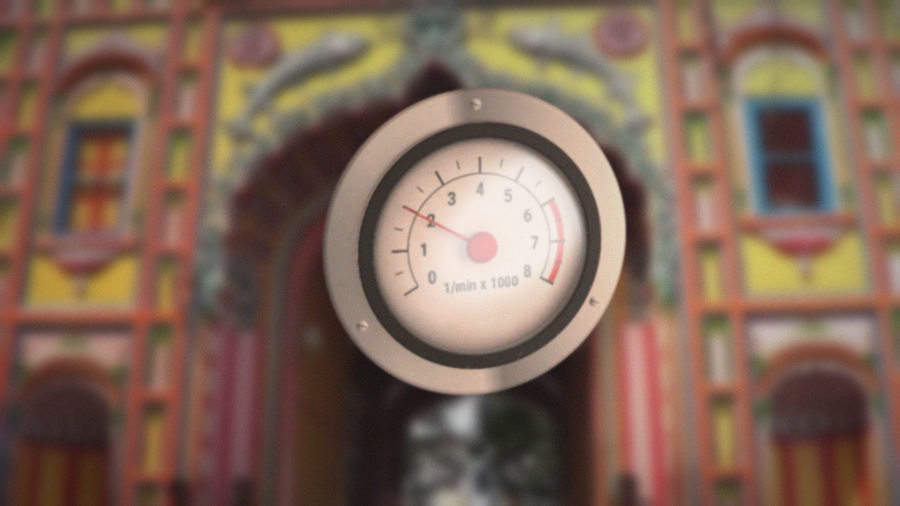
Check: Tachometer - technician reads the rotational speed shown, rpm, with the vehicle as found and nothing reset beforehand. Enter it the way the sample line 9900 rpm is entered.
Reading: 2000 rpm
